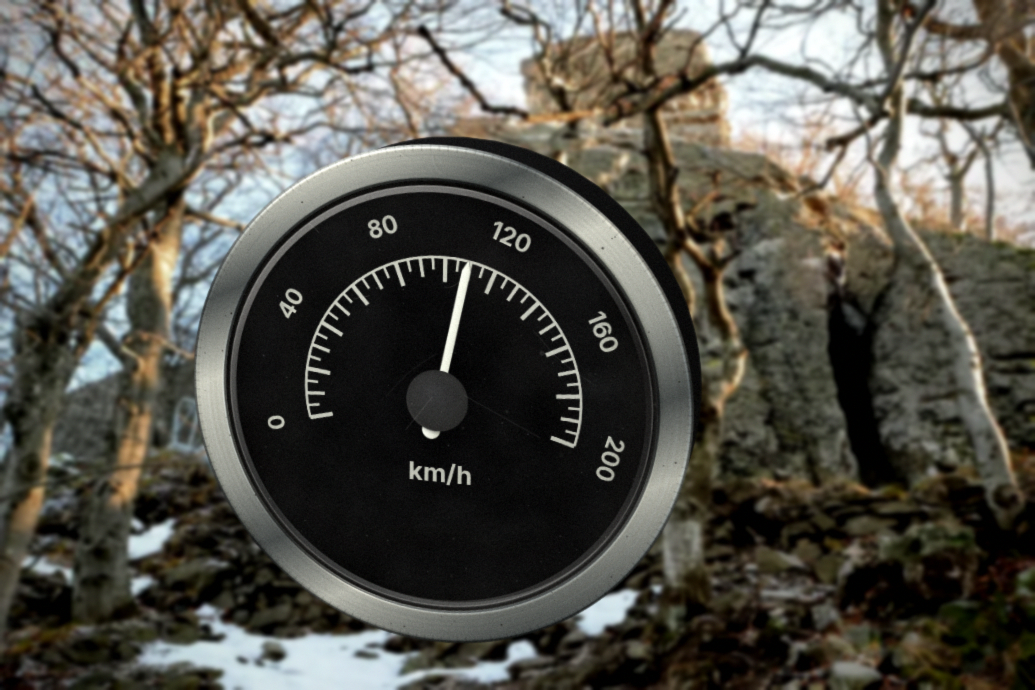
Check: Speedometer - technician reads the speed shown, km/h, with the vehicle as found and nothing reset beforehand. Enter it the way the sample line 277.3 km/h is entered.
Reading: 110 km/h
